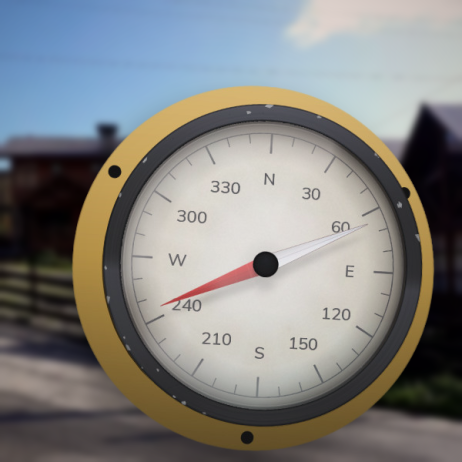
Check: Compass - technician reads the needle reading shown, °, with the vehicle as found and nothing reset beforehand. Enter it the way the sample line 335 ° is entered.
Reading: 245 °
